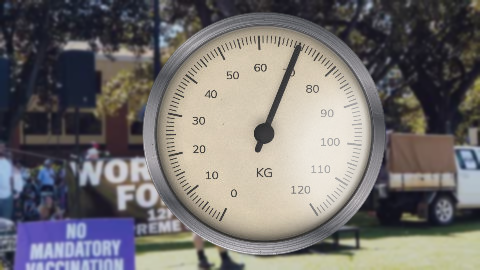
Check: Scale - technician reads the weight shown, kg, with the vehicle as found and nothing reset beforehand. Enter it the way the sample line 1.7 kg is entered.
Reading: 70 kg
